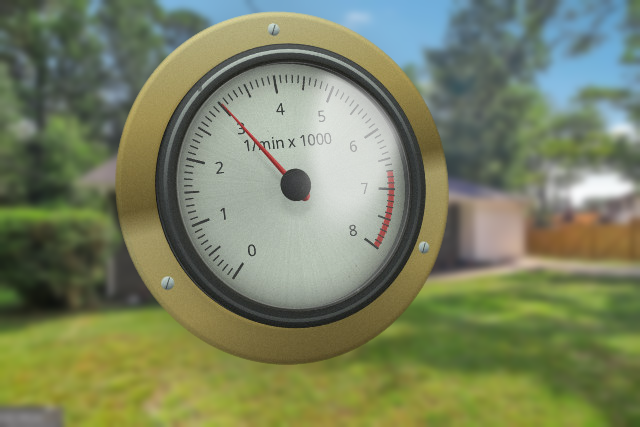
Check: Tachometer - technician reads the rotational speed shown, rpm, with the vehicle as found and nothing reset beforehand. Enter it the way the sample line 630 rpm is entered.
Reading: 3000 rpm
